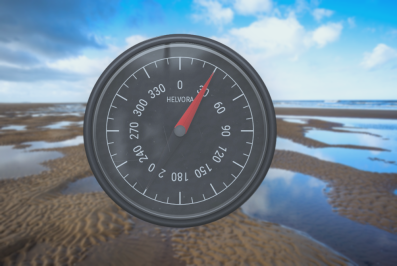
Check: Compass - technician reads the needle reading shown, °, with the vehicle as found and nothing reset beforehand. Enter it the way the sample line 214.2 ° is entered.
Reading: 30 °
